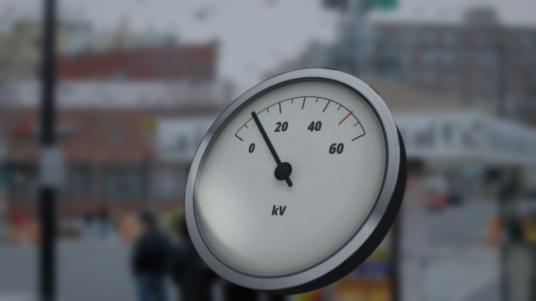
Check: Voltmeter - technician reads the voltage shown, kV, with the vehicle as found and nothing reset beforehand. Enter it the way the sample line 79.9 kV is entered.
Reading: 10 kV
